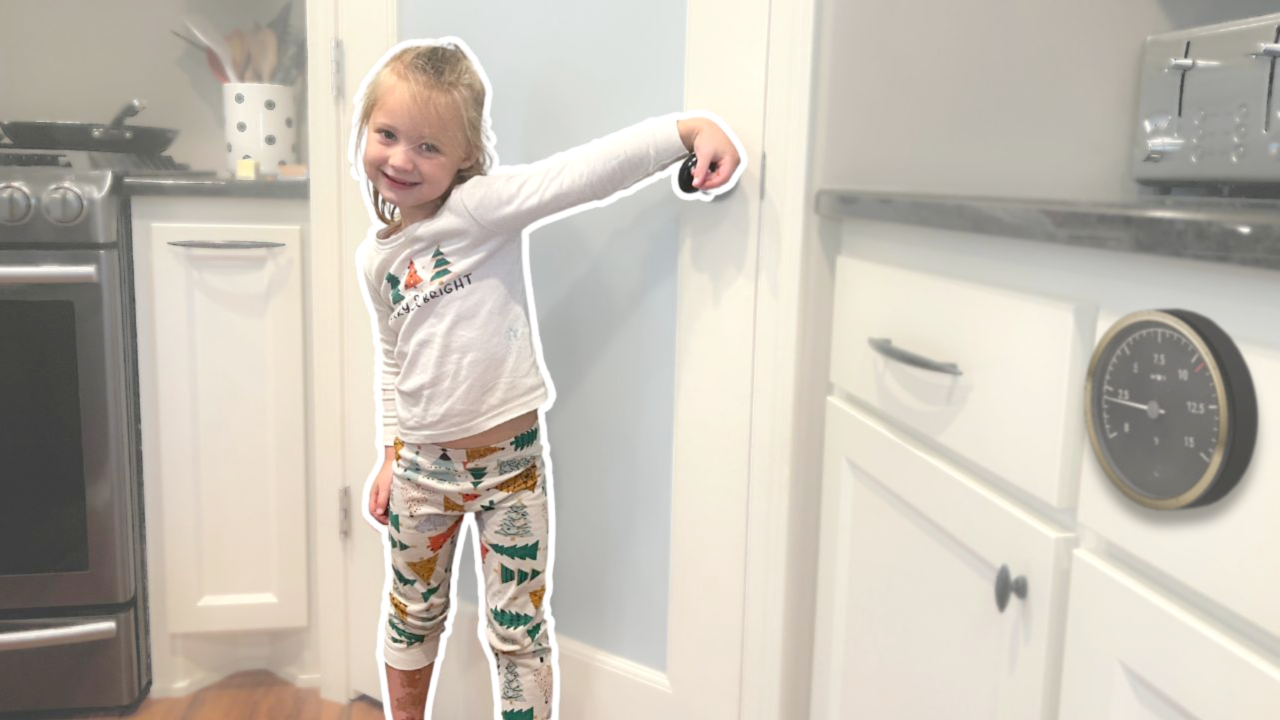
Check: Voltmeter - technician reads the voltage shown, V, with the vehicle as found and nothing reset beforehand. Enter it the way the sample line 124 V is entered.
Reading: 2 V
